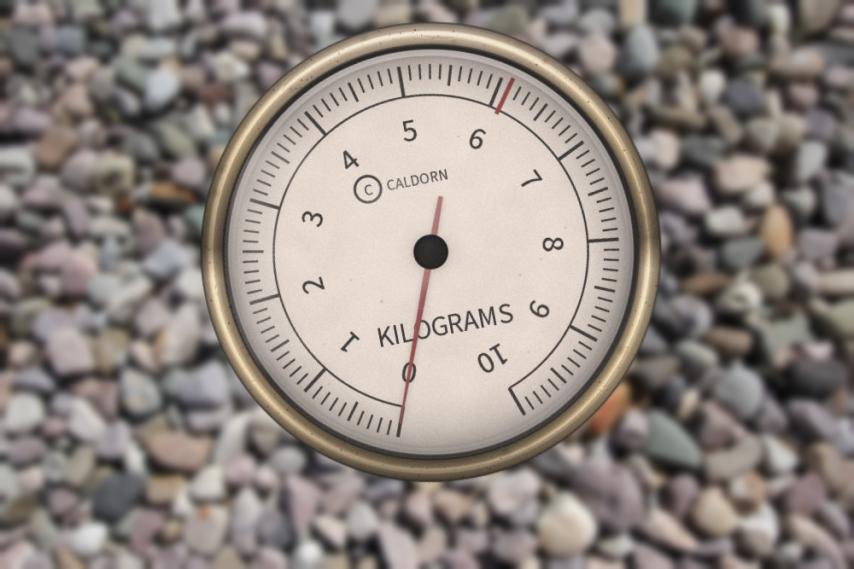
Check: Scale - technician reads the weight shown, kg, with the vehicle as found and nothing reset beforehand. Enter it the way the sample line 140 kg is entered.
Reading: 0 kg
